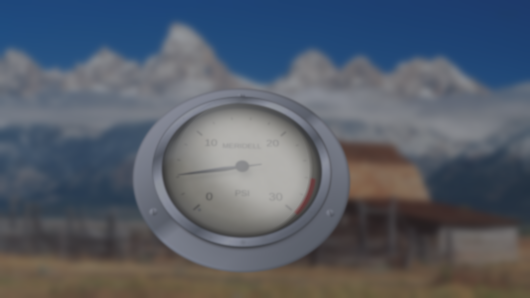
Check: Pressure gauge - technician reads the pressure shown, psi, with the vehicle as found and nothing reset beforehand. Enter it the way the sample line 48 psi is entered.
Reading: 4 psi
